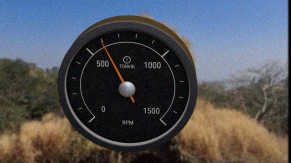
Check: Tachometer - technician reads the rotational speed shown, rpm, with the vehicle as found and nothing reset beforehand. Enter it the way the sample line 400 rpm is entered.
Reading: 600 rpm
